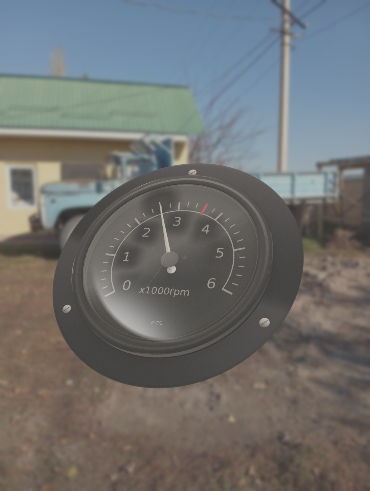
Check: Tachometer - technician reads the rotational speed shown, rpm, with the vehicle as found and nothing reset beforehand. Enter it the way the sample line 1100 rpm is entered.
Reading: 2600 rpm
